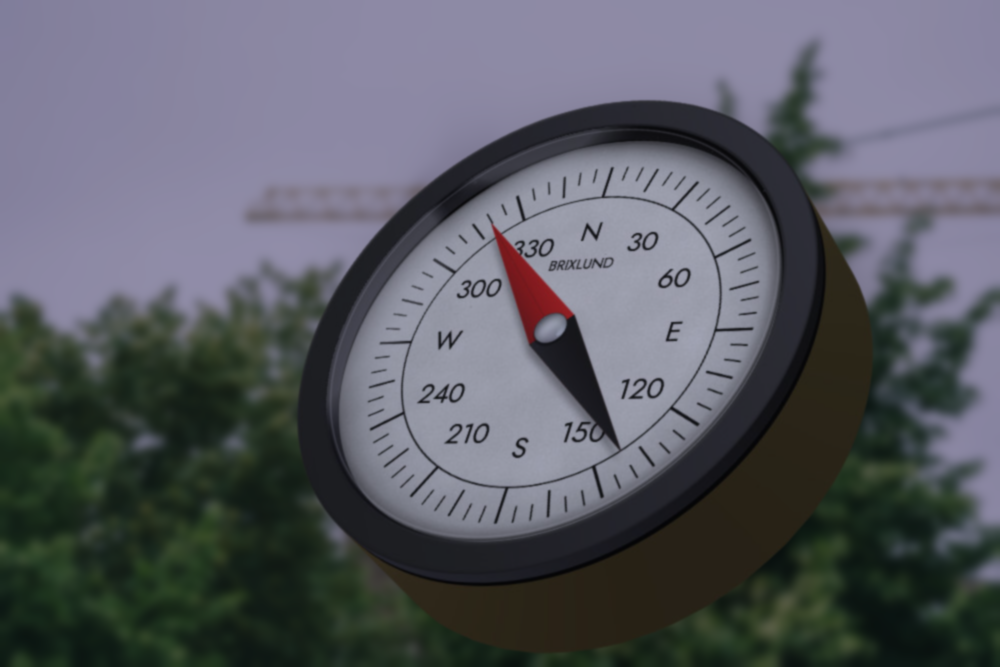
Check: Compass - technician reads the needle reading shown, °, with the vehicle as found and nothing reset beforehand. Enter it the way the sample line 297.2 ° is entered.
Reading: 320 °
